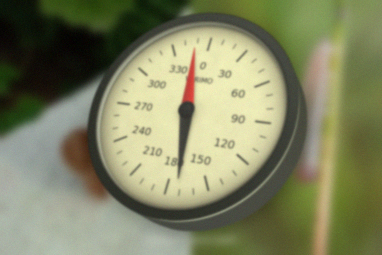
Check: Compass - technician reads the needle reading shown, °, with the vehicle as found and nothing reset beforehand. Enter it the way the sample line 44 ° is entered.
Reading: 350 °
